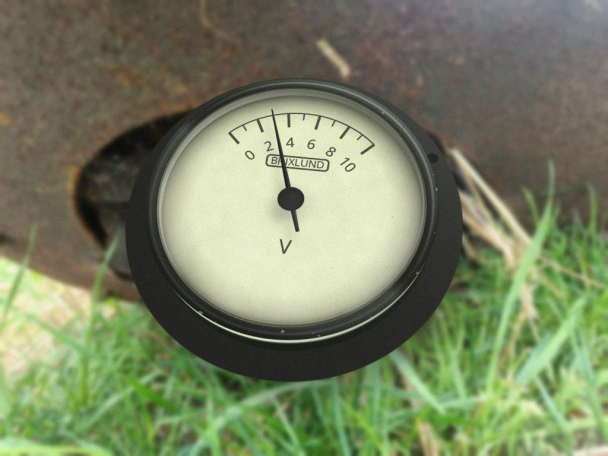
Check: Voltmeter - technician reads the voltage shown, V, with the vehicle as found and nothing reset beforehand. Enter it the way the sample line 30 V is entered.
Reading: 3 V
